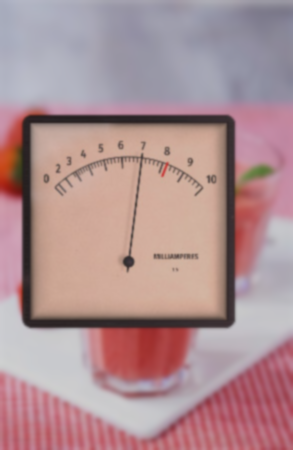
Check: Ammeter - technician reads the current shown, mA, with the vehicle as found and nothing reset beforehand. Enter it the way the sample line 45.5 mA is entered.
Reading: 7 mA
